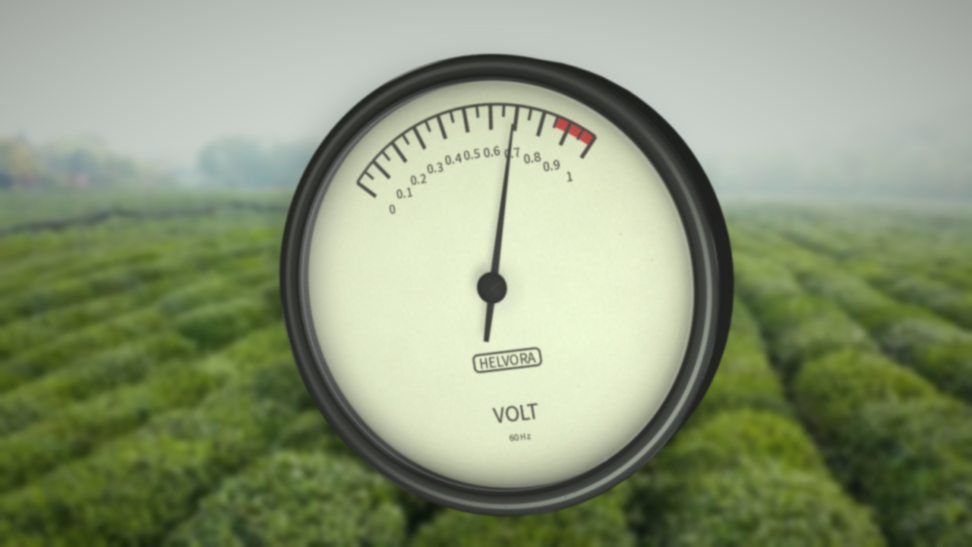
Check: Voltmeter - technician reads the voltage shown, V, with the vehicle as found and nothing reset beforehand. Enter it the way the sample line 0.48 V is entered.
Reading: 0.7 V
